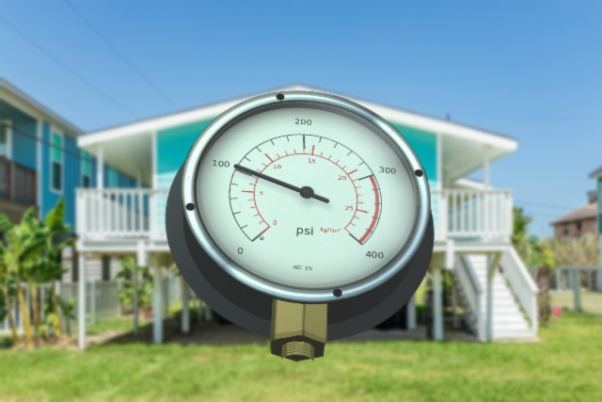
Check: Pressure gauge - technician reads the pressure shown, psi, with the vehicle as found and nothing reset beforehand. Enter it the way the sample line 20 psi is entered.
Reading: 100 psi
